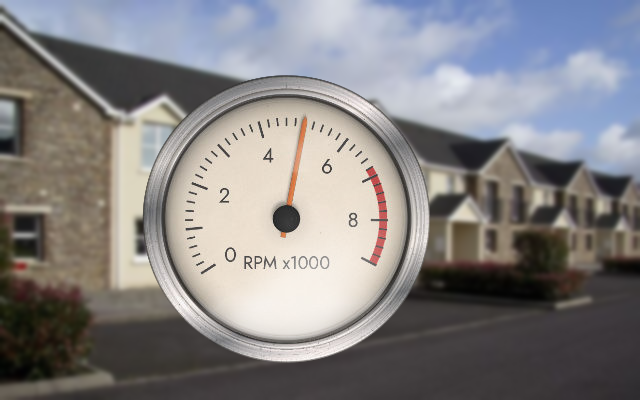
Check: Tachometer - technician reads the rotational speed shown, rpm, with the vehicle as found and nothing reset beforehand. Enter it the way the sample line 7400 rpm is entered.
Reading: 5000 rpm
